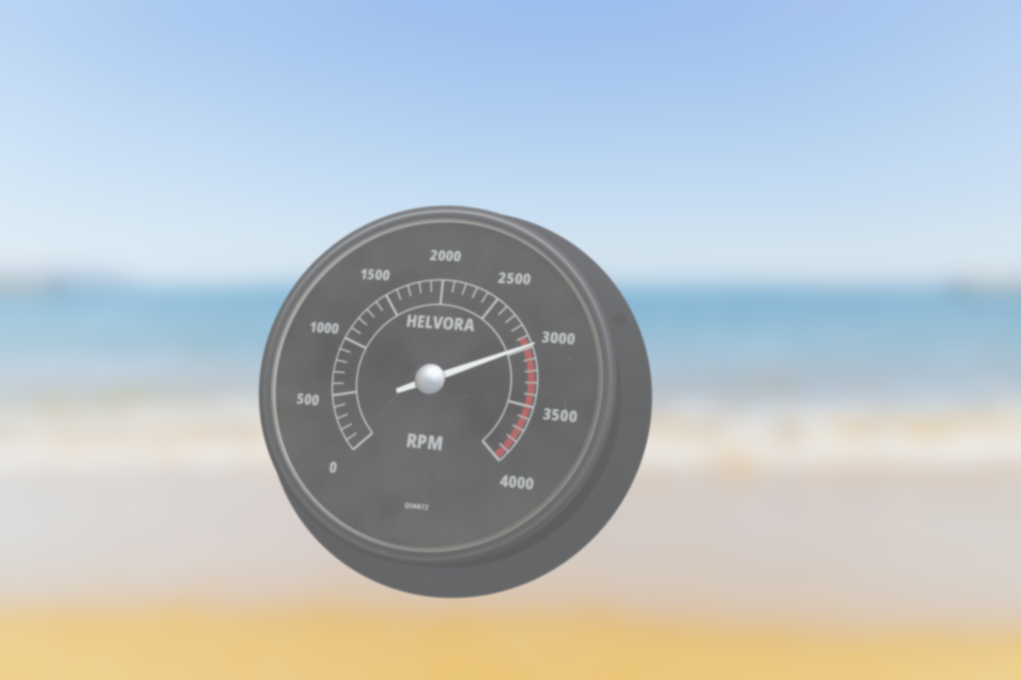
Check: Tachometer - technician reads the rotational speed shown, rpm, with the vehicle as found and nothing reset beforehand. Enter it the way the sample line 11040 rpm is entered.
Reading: 3000 rpm
